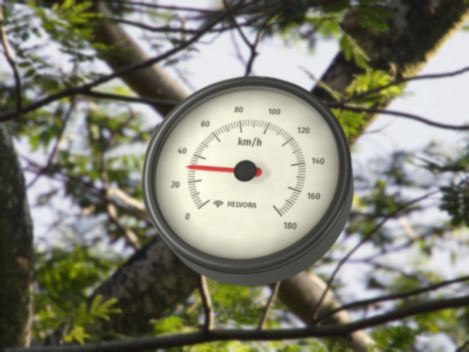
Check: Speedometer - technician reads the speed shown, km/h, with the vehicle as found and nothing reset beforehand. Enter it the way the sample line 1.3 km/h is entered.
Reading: 30 km/h
